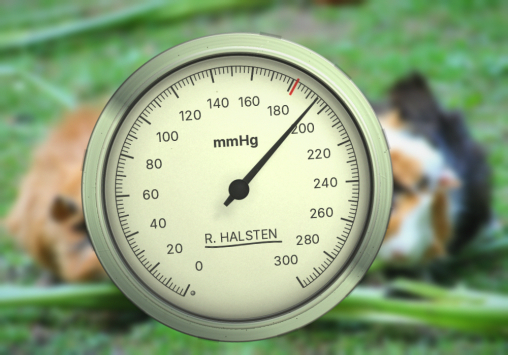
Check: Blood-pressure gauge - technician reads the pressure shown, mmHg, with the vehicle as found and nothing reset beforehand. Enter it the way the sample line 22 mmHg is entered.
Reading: 194 mmHg
